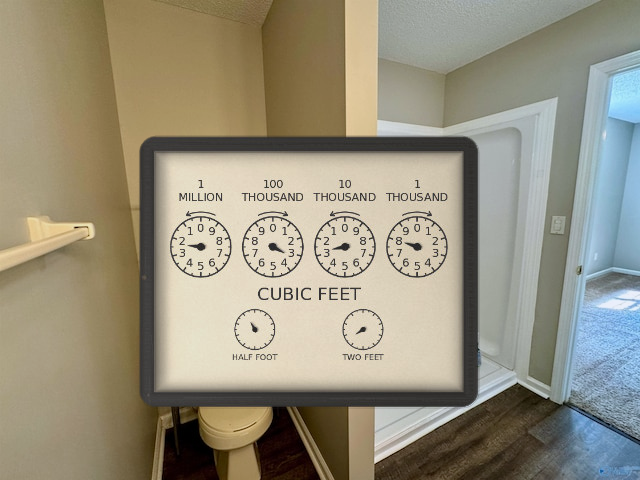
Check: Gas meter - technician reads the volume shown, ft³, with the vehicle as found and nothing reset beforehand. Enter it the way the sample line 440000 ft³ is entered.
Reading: 232800 ft³
